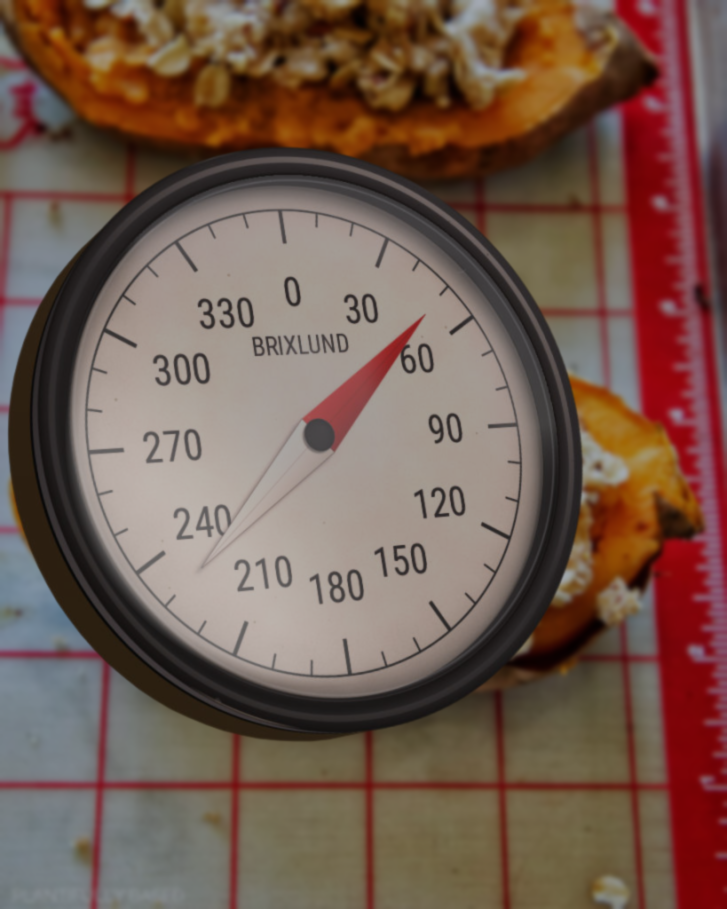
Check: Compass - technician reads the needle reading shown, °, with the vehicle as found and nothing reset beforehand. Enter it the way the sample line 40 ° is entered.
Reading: 50 °
